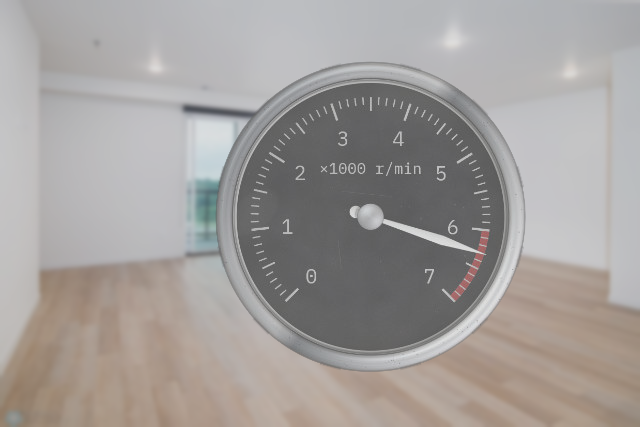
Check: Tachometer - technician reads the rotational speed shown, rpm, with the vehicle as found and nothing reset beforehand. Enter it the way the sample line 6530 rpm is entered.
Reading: 6300 rpm
